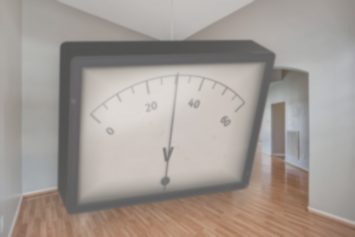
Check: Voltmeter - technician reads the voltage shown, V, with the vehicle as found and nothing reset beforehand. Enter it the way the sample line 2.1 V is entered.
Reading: 30 V
